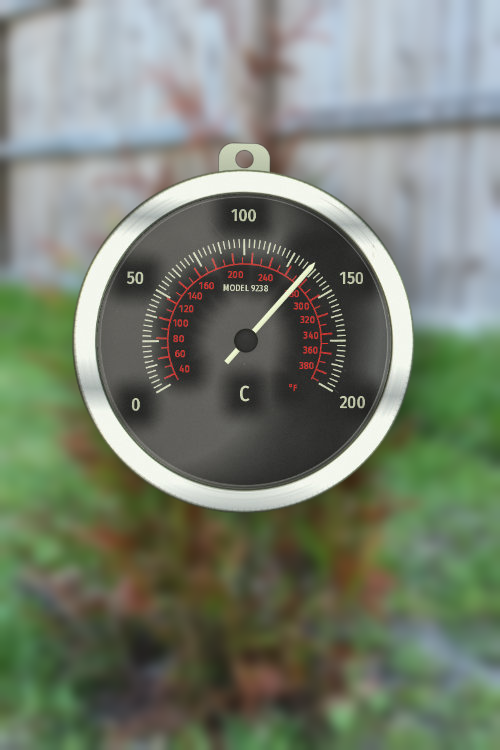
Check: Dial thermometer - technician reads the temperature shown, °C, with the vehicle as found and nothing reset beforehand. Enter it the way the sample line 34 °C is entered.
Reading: 135 °C
